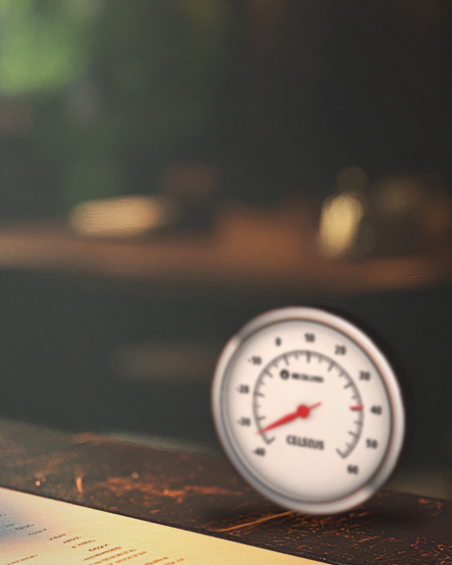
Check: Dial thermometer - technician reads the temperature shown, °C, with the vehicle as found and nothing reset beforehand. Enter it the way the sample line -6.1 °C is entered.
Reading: -35 °C
